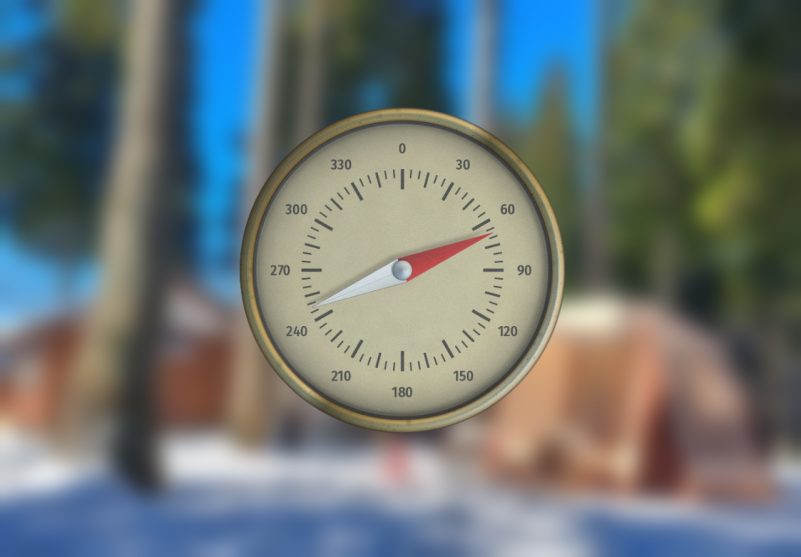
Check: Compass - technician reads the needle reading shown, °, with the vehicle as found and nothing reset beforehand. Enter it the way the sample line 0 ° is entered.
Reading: 67.5 °
